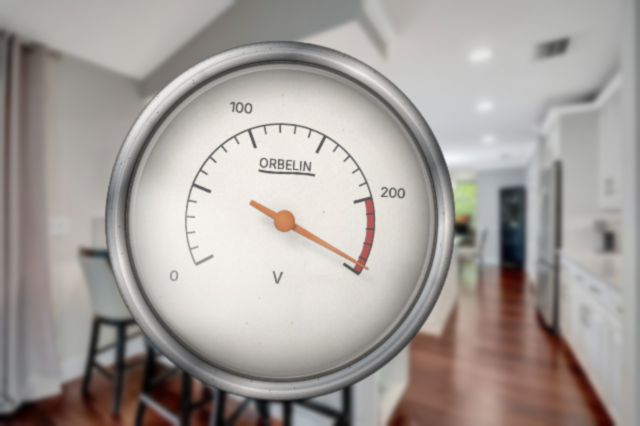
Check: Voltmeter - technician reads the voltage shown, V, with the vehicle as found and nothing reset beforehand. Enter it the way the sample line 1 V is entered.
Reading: 245 V
